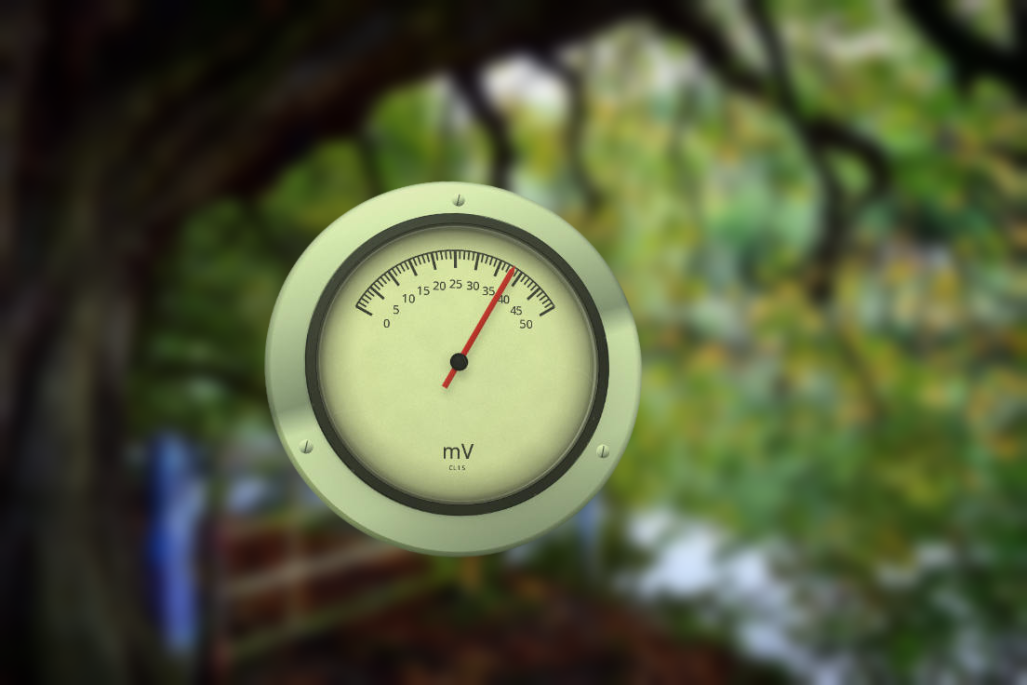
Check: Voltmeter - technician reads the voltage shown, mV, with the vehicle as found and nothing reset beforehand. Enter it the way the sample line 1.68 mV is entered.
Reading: 38 mV
